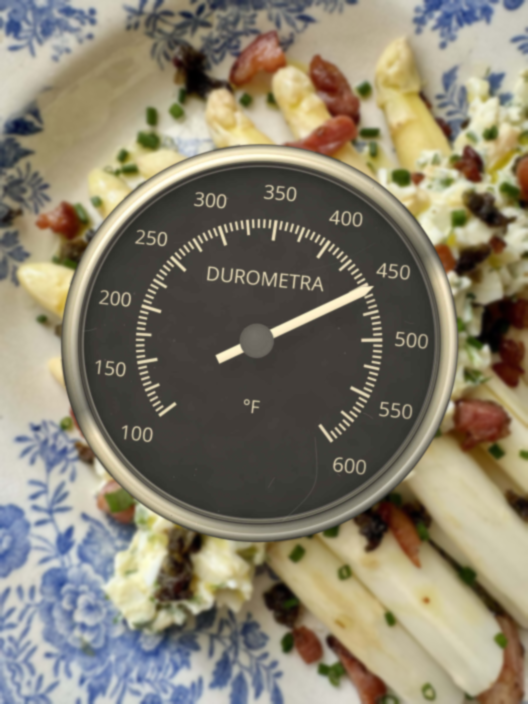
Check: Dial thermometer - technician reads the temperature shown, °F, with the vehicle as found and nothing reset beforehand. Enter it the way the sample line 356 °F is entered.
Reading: 455 °F
